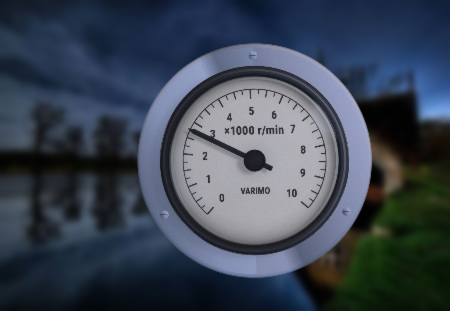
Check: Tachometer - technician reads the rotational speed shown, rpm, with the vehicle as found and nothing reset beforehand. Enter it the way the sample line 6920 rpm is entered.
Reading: 2750 rpm
